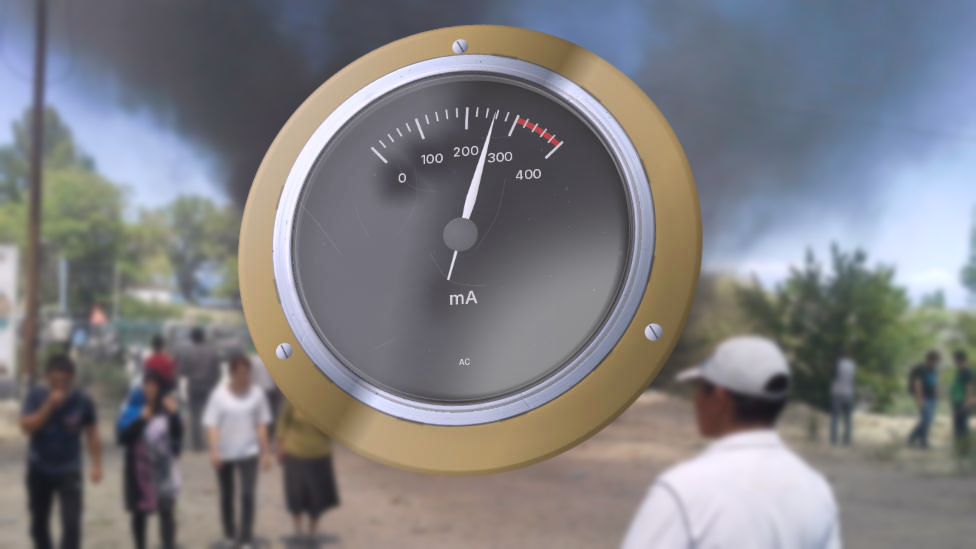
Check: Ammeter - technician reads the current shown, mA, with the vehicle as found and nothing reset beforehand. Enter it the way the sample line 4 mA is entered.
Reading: 260 mA
